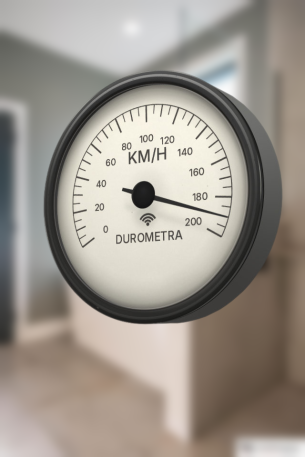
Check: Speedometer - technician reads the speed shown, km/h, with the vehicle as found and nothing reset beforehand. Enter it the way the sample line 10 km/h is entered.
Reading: 190 km/h
